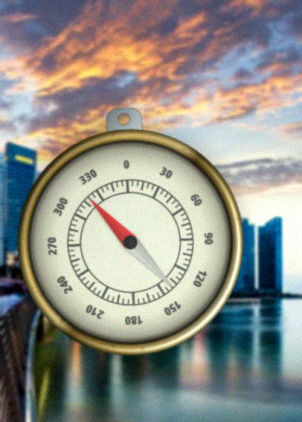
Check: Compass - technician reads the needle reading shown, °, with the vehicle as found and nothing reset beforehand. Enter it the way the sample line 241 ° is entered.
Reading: 320 °
